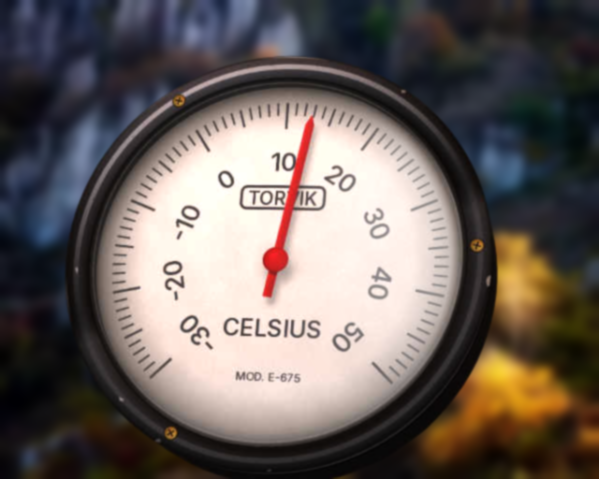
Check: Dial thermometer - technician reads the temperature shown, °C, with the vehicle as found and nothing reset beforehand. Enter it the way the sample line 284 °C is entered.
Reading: 13 °C
